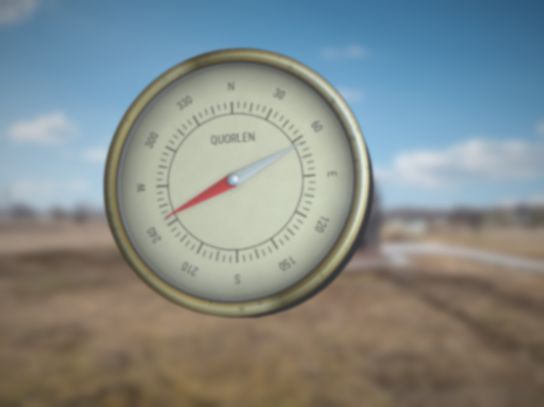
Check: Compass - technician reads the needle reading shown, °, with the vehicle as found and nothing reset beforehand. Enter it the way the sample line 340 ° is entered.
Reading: 245 °
